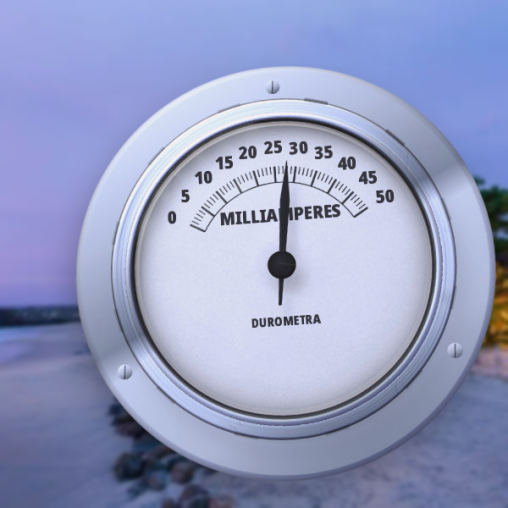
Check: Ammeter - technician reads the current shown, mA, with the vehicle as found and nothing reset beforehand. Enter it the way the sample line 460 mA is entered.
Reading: 28 mA
